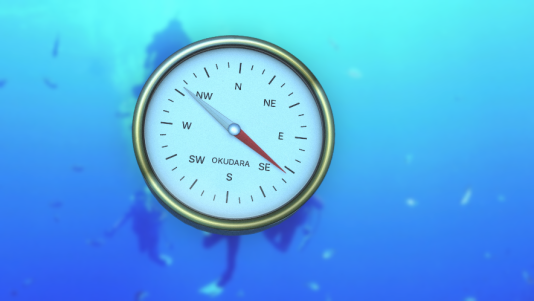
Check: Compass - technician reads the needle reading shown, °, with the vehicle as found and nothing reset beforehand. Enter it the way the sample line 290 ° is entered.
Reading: 125 °
